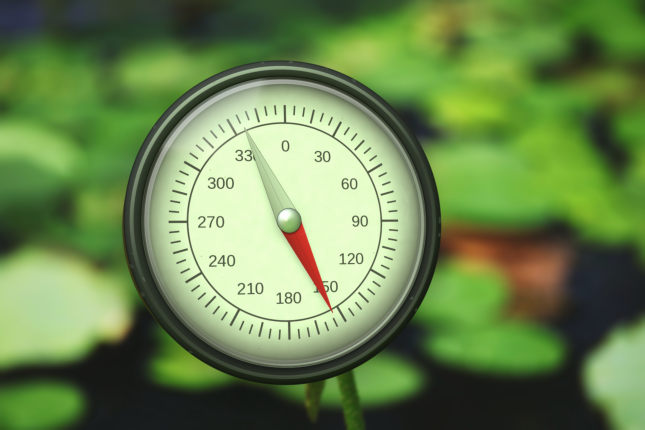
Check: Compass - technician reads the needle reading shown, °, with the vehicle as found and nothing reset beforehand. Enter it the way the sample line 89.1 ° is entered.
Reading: 155 °
